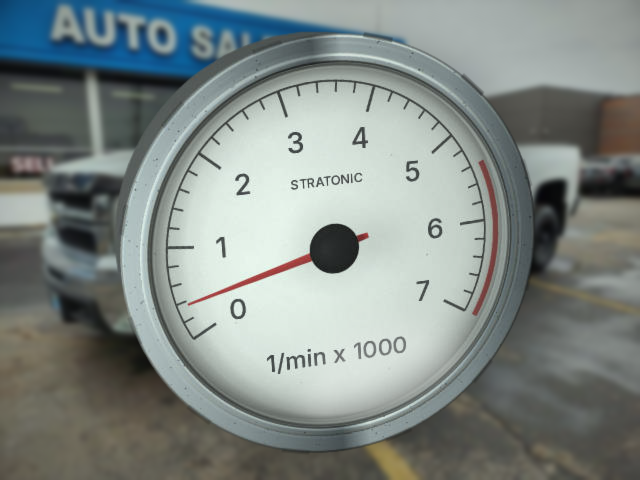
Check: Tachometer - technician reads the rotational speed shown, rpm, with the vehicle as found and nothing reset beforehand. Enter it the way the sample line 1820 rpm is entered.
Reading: 400 rpm
